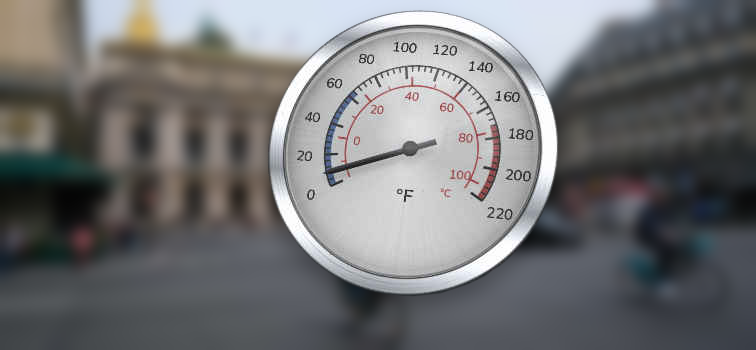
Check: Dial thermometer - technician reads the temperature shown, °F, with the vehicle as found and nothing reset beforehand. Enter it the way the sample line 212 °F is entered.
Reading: 8 °F
